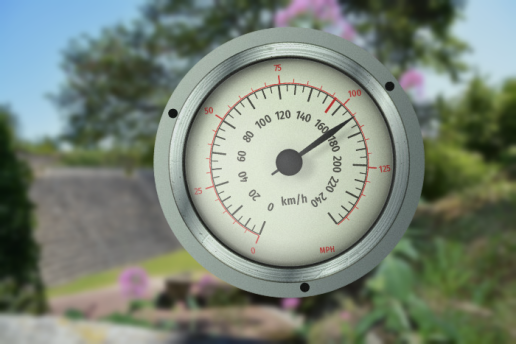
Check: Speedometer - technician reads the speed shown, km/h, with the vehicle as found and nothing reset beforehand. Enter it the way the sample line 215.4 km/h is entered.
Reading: 170 km/h
